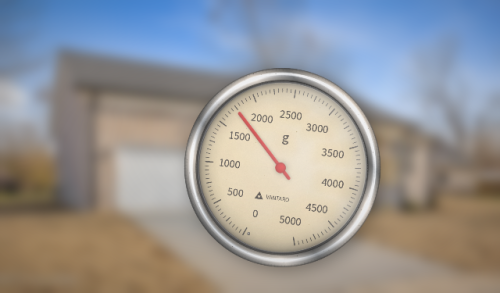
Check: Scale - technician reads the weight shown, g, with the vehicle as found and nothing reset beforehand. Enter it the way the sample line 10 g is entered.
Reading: 1750 g
